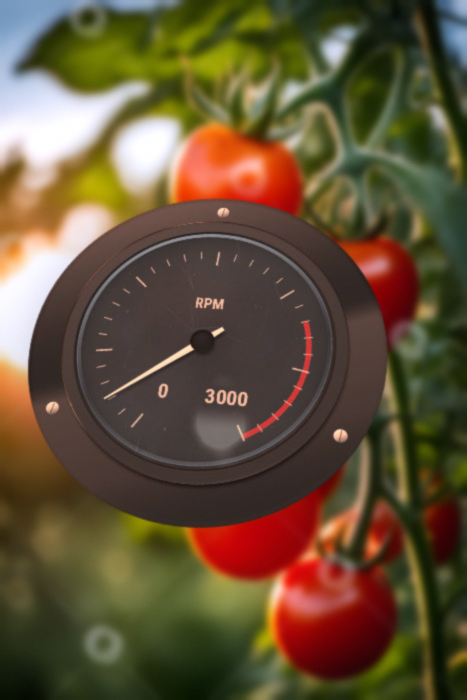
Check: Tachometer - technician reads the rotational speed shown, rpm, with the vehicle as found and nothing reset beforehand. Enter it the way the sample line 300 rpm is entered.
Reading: 200 rpm
